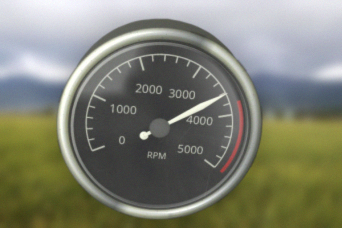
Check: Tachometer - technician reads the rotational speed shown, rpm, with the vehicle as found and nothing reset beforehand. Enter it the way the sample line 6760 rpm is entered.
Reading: 3600 rpm
